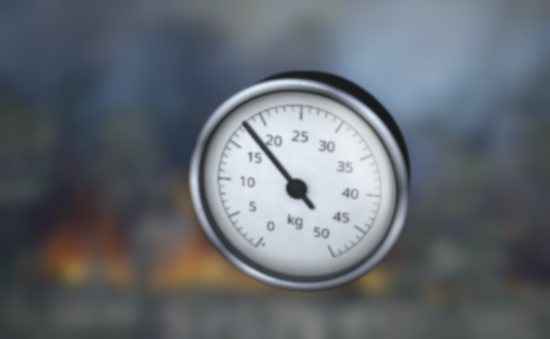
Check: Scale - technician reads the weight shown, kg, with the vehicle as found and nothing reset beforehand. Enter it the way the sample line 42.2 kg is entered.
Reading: 18 kg
